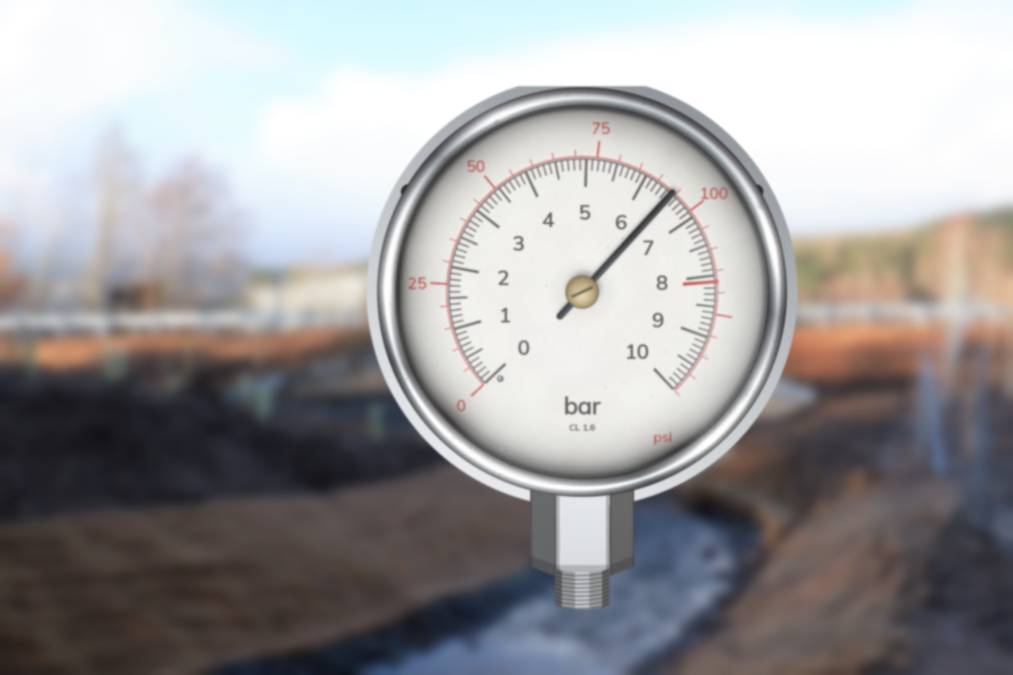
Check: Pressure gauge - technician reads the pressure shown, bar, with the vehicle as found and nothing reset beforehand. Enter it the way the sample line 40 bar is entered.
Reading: 6.5 bar
